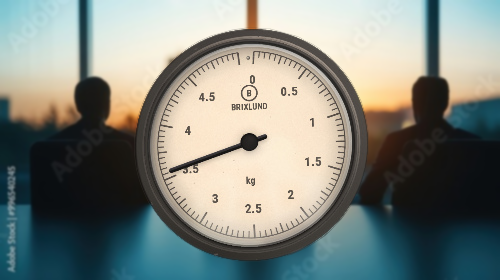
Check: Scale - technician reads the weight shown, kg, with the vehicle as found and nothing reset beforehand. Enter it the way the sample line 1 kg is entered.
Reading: 3.55 kg
